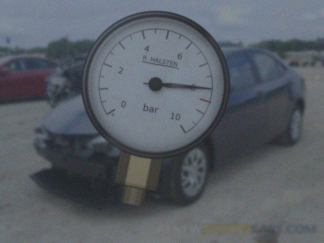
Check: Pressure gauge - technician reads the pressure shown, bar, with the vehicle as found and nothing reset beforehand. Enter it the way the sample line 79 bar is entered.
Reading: 8 bar
